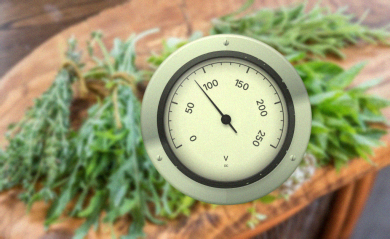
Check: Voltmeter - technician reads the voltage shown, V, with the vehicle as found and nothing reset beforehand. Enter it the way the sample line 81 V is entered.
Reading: 85 V
